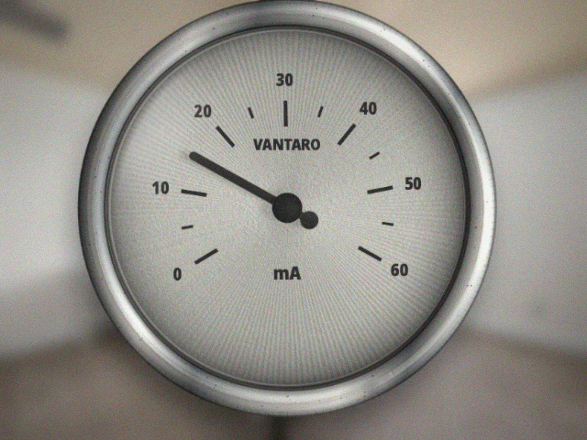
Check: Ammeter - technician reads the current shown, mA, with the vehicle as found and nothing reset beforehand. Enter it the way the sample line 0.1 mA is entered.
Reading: 15 mA
